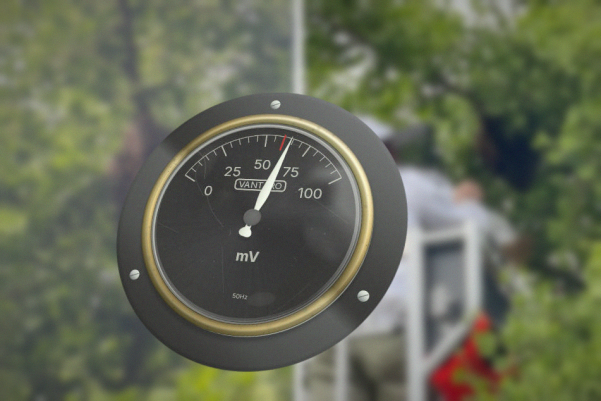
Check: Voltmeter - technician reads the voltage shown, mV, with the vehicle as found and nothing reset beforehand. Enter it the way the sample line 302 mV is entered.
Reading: 65 mV
